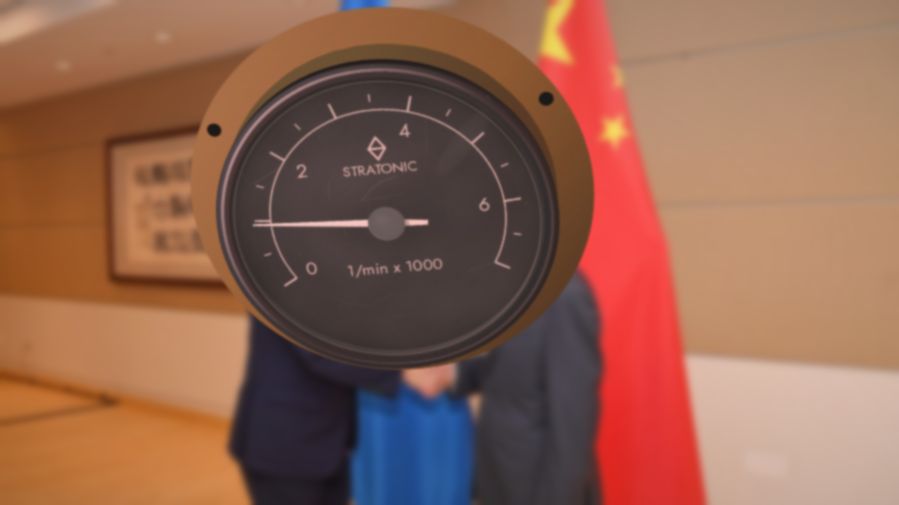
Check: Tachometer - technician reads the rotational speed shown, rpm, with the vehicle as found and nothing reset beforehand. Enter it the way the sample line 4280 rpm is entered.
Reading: 1000 rpm
